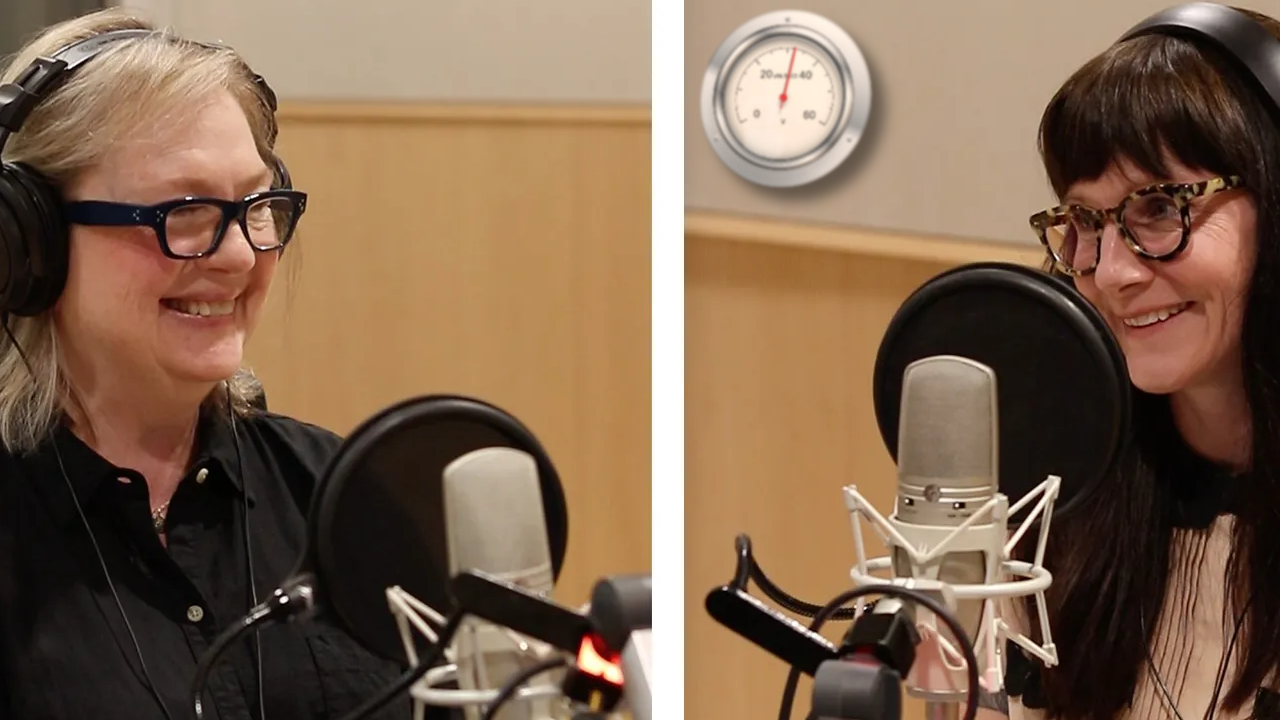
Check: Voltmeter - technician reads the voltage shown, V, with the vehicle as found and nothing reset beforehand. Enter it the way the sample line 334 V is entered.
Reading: 32.5 V
